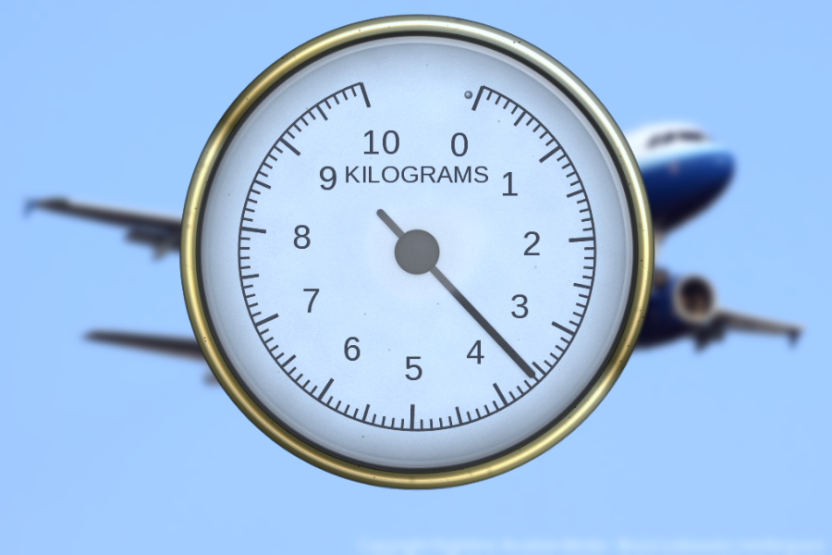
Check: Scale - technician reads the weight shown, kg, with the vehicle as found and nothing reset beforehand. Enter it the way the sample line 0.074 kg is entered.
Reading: 3.6 kg
